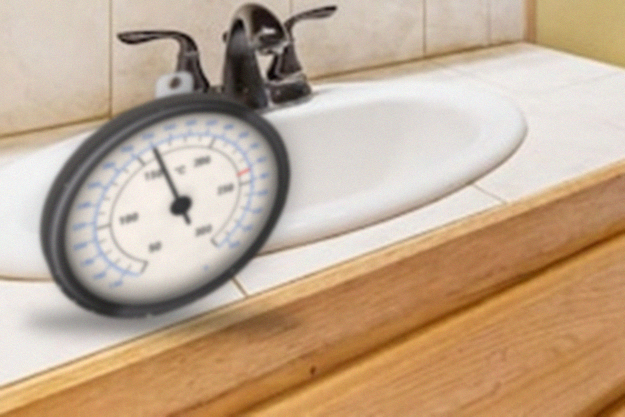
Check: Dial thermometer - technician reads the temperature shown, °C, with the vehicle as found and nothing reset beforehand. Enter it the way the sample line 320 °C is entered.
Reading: 160 °C
